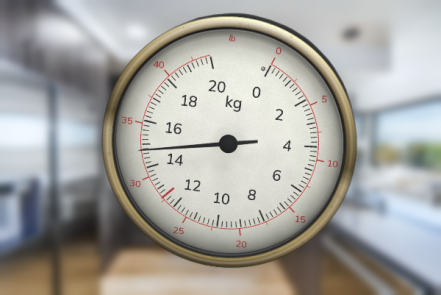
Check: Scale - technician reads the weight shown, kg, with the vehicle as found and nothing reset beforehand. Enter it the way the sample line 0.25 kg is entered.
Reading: 14.8 kg
